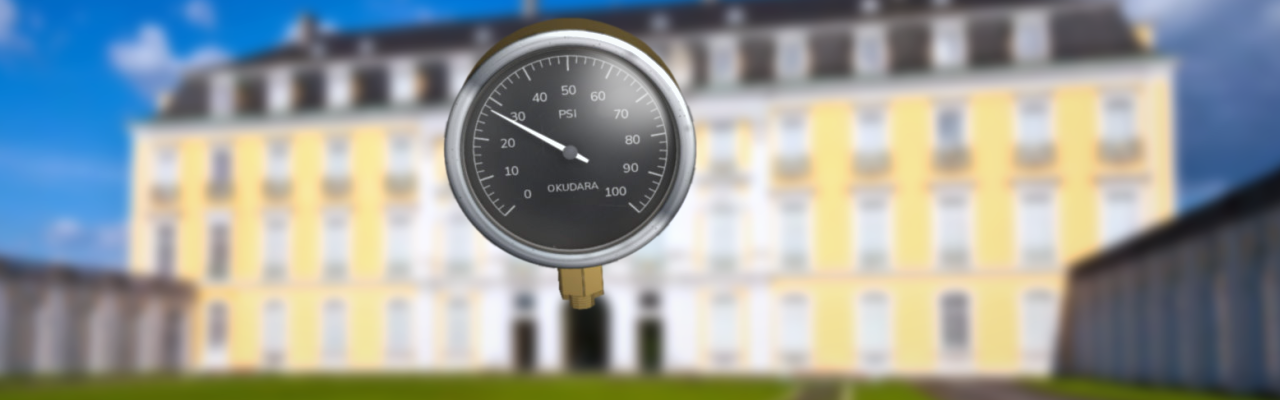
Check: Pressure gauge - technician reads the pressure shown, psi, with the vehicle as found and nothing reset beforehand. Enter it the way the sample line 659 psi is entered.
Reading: 28 psi
